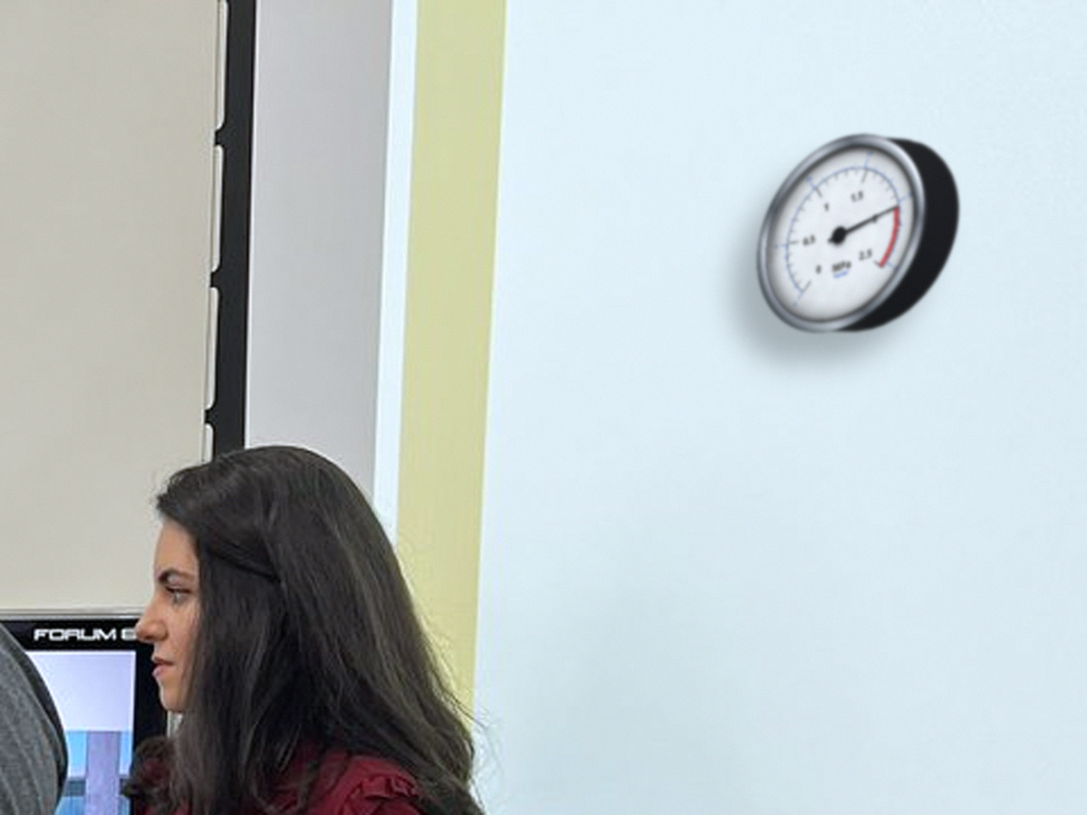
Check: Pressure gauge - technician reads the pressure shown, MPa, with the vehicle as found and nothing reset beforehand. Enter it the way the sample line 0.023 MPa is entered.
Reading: 2 MPa
